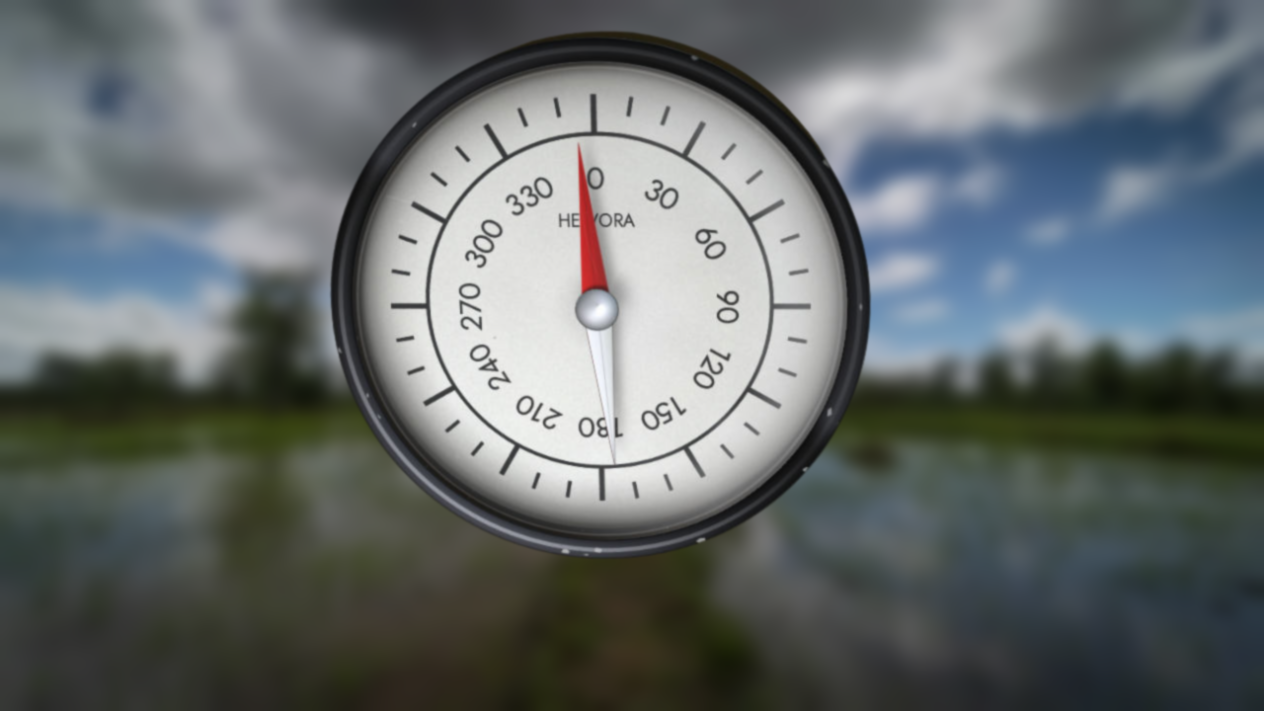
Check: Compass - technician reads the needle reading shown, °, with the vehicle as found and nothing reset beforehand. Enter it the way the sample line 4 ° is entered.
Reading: 355 °
